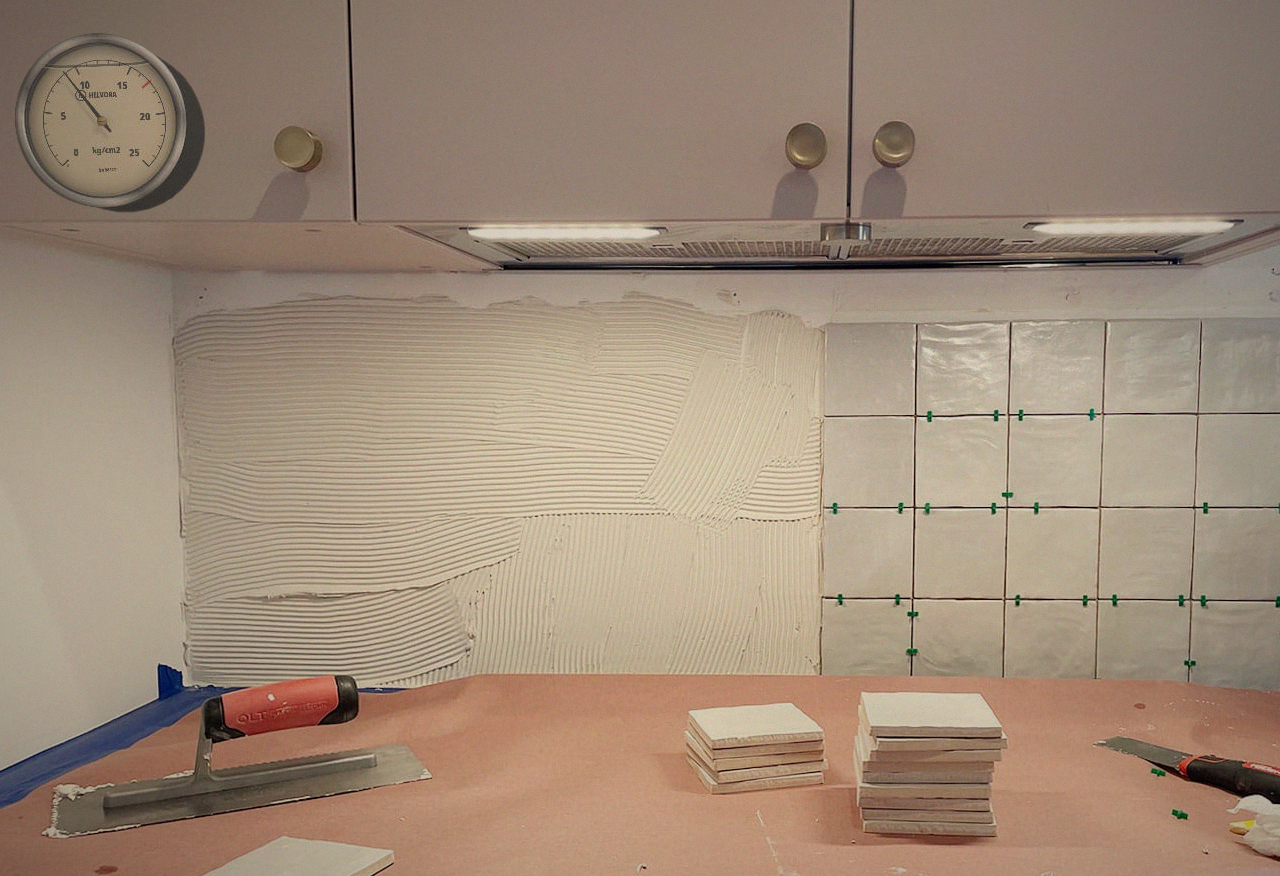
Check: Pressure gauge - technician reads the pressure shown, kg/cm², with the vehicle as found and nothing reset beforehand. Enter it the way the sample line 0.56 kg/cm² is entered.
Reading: 9 kg/cm²
